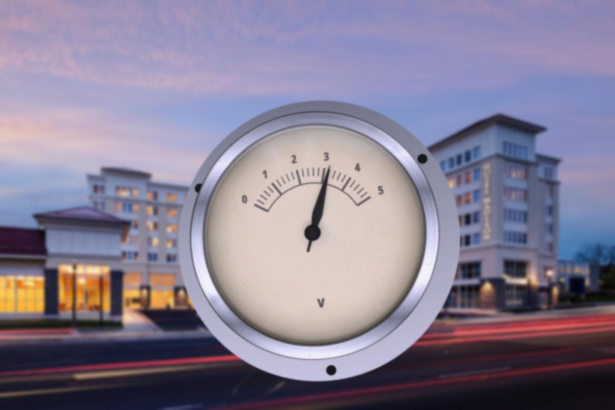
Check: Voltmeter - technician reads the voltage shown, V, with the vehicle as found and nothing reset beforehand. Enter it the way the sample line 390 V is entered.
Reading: 3.2 V
